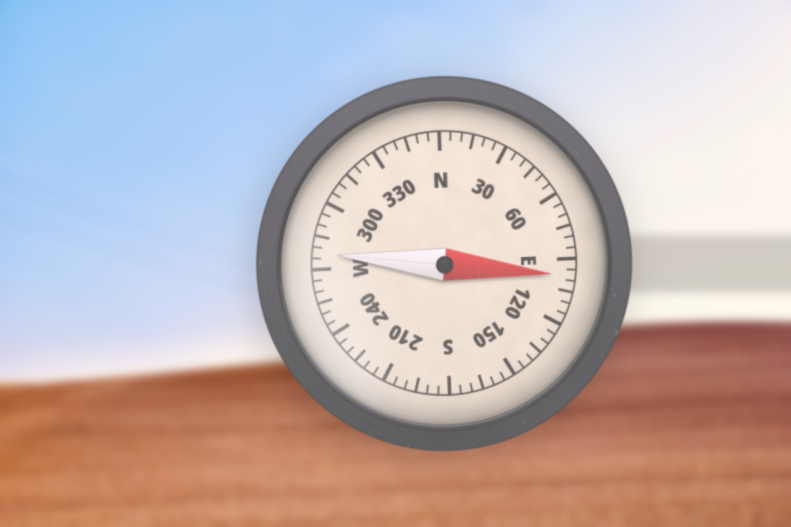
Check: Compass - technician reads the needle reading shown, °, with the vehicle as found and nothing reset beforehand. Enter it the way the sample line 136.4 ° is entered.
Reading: 97.5 °
